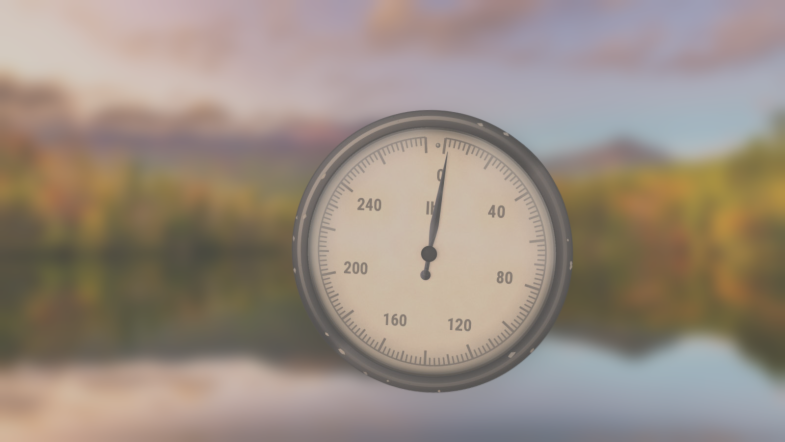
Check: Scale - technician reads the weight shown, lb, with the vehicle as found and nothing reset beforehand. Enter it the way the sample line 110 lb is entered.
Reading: 2 lb
